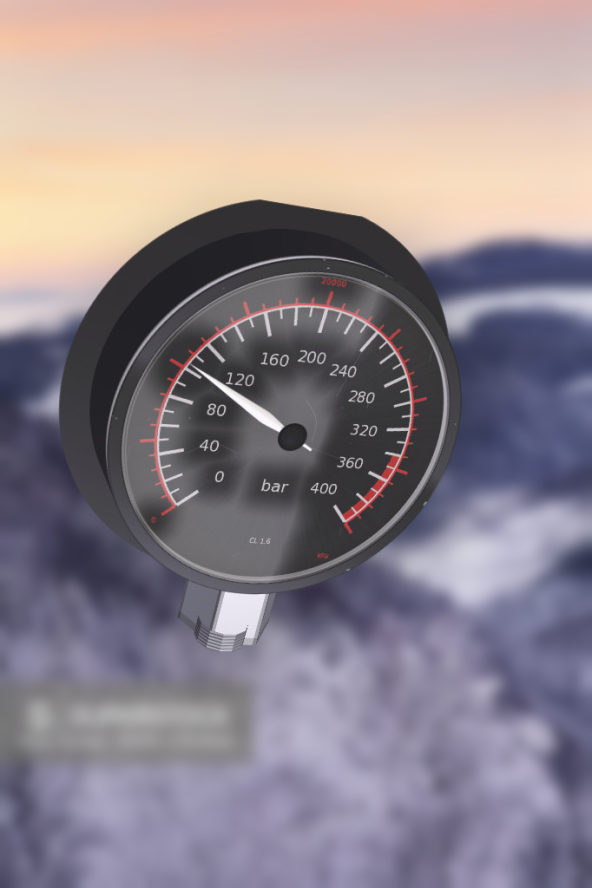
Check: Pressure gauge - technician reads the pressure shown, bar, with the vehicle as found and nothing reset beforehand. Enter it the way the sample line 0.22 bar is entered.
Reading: 105 bar
